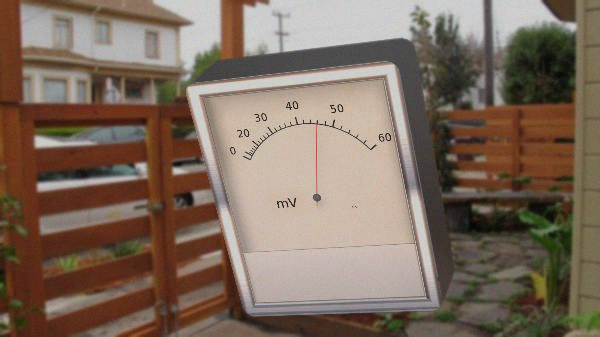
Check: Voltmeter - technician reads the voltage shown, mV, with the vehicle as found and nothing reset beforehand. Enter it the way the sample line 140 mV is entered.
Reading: 46 mV
